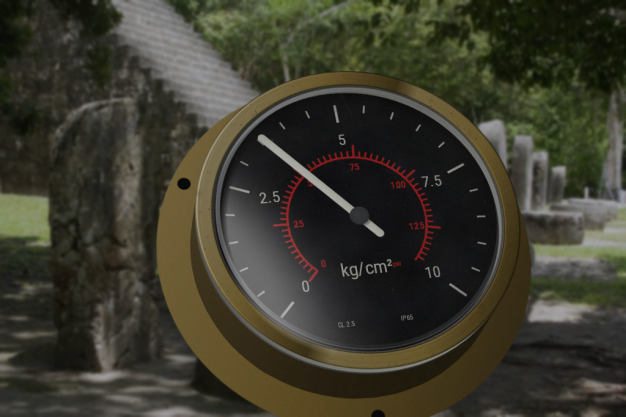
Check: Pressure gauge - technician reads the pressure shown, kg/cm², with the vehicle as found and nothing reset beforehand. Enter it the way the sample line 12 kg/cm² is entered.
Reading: 3.5 kg/cm²
